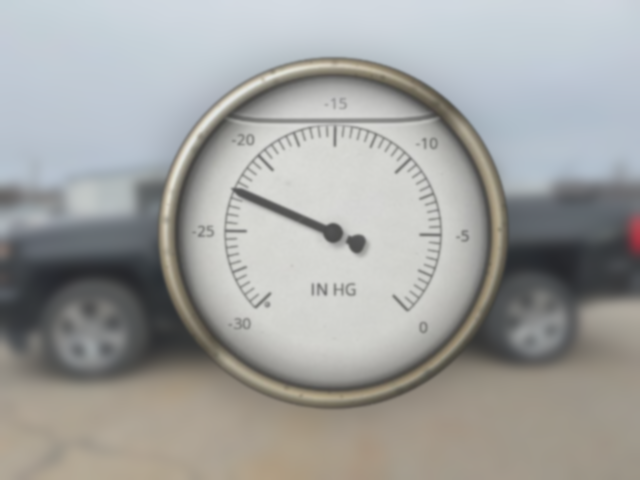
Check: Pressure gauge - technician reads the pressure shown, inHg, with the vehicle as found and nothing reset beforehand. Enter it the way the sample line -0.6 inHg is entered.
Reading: -22.5 inHg
